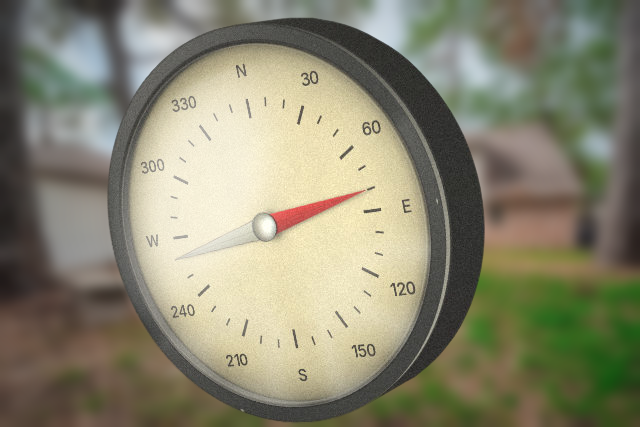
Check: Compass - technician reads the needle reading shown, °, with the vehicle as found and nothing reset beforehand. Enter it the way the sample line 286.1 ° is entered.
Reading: 80 °
